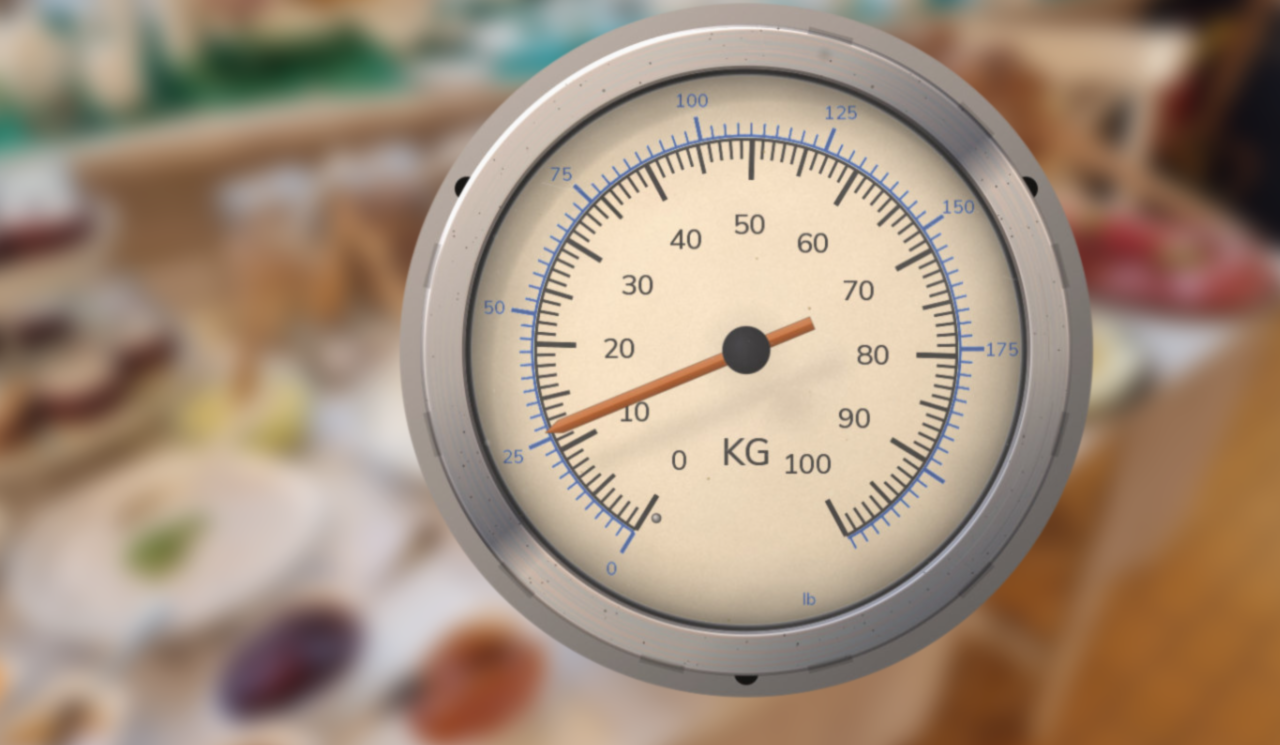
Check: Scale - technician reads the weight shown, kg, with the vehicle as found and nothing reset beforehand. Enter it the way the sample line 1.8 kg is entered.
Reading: 12 kg
